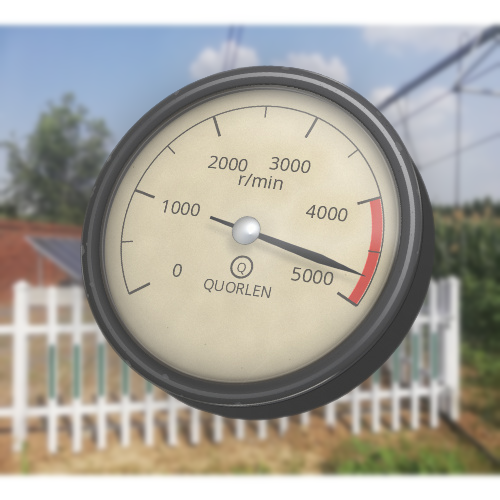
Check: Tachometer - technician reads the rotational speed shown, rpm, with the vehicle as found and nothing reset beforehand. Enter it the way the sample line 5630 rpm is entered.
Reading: 4750 rpm
